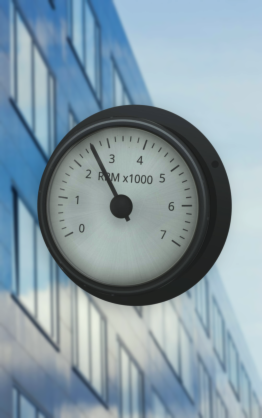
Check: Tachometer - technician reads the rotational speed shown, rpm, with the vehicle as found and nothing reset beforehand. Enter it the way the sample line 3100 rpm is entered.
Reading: 2600 rpm
